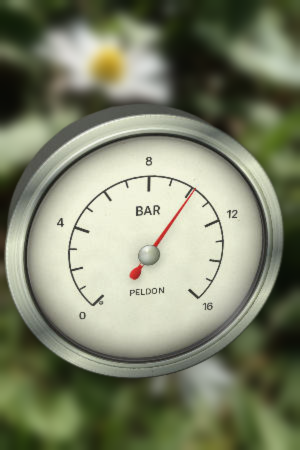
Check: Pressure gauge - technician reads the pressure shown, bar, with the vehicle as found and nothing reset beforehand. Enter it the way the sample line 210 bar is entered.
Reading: 10 bar
